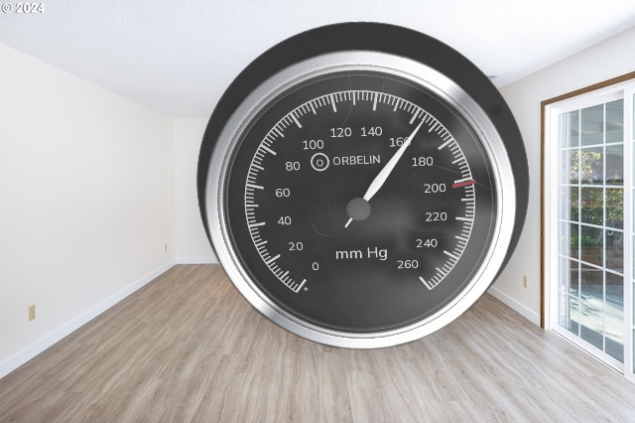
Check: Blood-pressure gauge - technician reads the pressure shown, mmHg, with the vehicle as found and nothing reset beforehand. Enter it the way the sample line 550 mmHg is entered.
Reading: 164 mmHg
